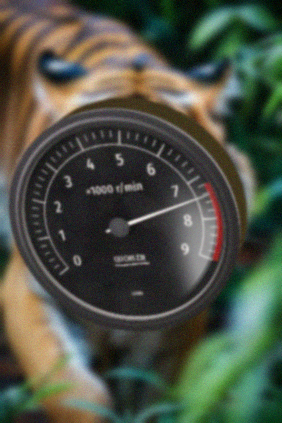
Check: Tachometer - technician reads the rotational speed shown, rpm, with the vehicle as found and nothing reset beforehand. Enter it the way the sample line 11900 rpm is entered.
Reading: 7400 rpm
